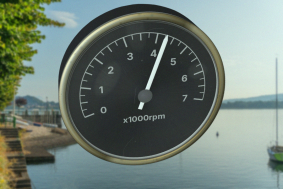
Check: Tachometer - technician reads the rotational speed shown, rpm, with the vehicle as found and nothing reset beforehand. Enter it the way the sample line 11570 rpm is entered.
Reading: 4250 rpm
